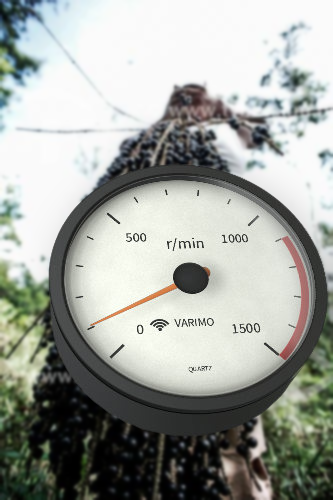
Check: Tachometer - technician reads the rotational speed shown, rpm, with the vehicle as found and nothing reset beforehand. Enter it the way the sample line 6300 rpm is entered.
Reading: 100 rpm
